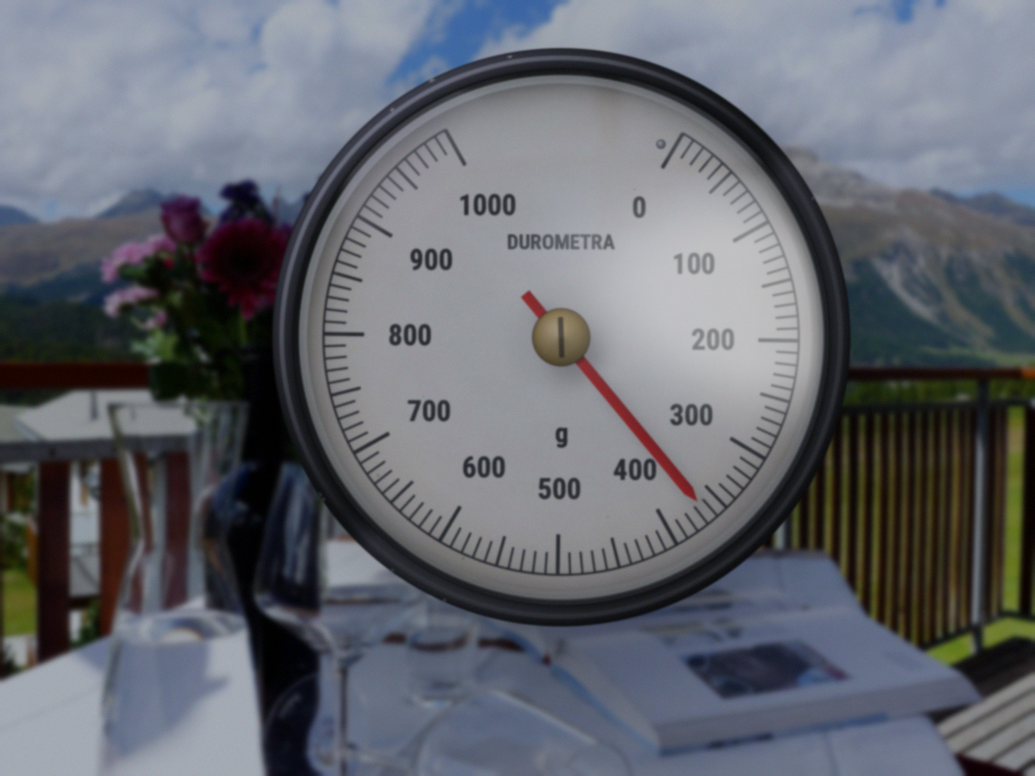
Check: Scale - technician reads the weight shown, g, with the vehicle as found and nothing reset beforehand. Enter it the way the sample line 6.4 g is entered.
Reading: 365 g
